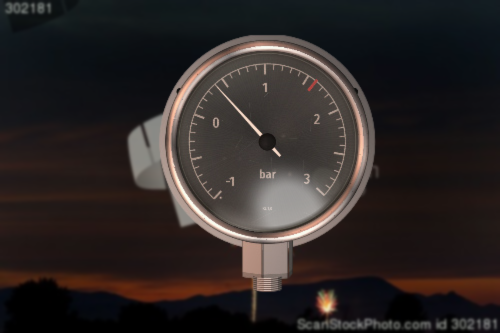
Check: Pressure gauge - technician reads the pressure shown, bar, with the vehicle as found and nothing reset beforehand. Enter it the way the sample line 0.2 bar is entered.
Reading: 0.4 bar
